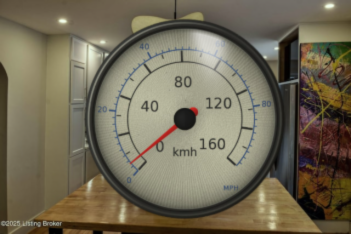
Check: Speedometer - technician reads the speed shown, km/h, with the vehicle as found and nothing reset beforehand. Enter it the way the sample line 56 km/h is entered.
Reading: 5 km/h
